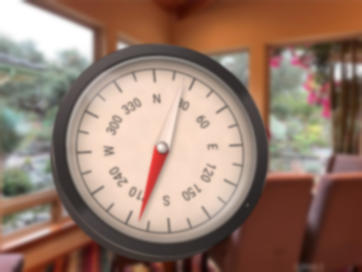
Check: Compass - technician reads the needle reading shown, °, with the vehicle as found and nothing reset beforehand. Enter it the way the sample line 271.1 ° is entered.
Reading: 202.5 °
